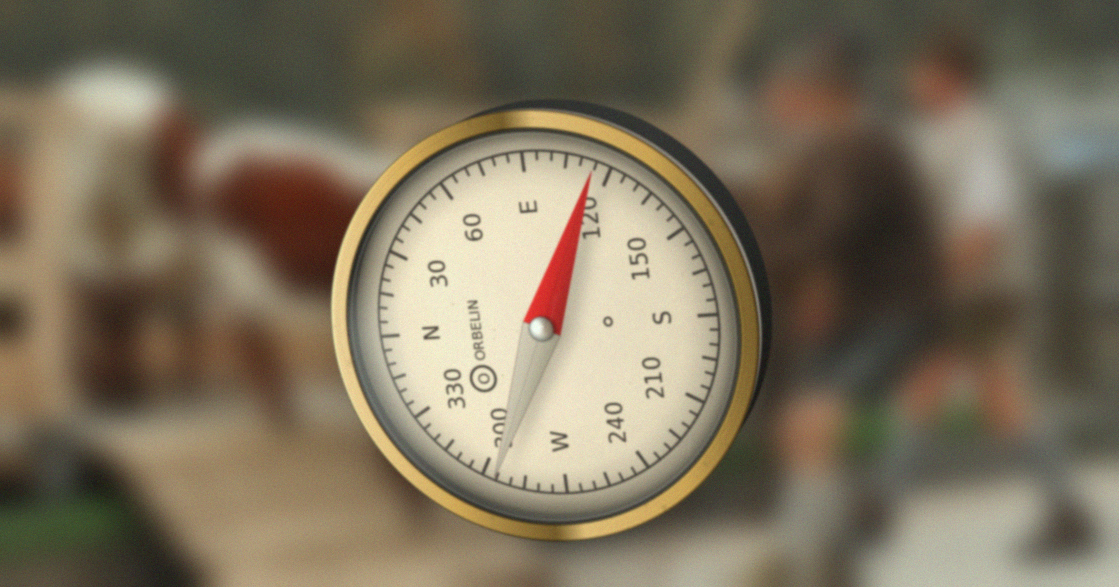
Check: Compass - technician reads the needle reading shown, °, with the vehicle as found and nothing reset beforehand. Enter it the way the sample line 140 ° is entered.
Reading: 115 °
